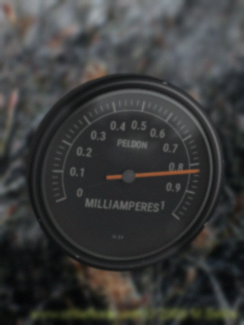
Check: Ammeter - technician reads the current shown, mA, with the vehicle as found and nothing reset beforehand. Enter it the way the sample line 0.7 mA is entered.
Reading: 0.82 mA
